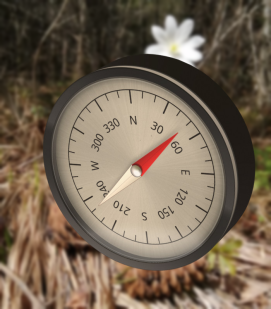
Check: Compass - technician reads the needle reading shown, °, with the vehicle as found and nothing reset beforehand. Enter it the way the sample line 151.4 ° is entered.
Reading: 50 °
